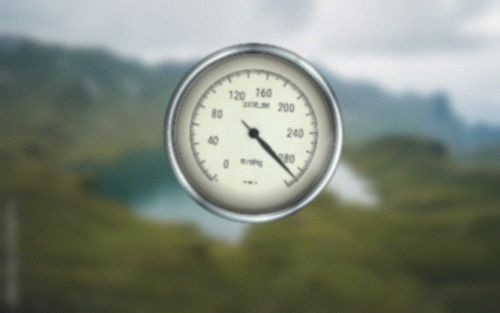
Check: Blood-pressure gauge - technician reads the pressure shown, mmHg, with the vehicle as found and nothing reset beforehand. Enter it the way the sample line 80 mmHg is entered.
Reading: 290 mmHg
